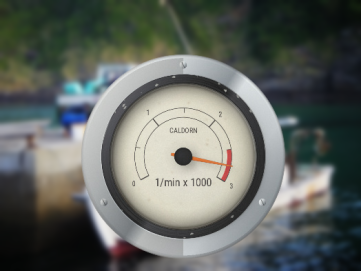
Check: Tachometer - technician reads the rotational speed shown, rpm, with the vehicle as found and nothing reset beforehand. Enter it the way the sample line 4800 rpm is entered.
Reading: 2750 rpm
